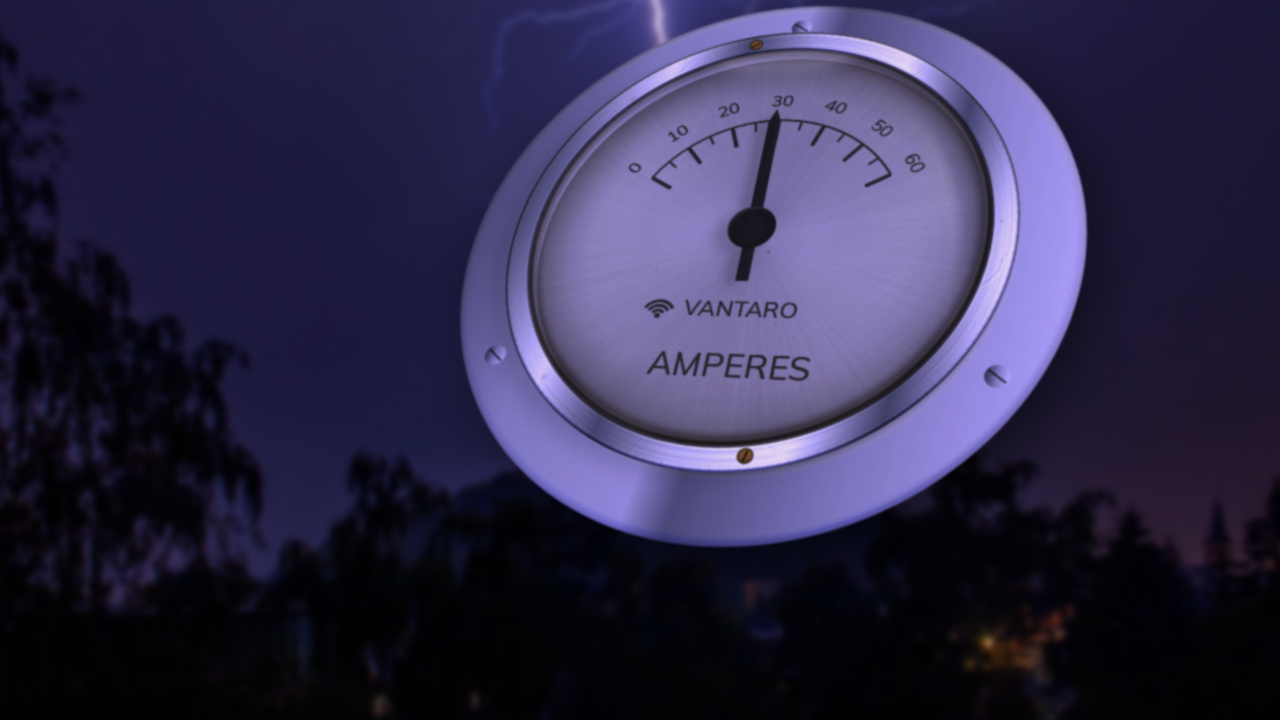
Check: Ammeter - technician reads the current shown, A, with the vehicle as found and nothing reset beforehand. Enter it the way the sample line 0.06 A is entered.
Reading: 30 A
